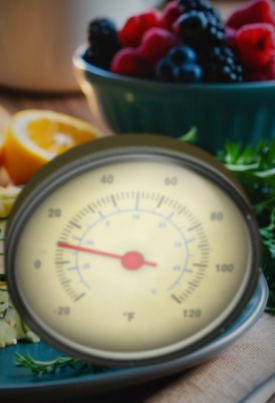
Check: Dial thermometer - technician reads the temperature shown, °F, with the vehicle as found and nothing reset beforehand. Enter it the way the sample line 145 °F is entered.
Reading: 10 °F
